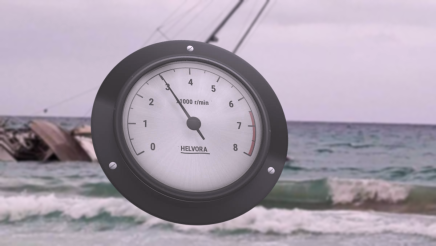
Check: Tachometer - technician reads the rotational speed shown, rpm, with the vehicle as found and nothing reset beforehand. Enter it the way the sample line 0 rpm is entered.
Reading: 3000 rpm
